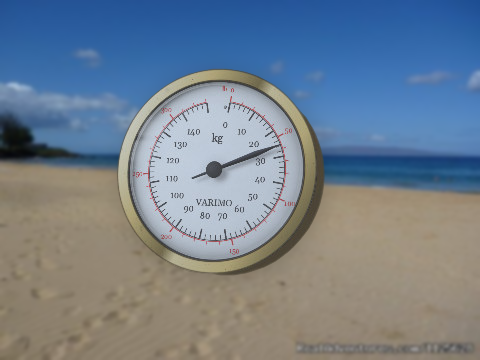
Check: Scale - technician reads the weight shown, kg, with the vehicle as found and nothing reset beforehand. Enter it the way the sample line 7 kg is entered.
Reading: 26 kg
